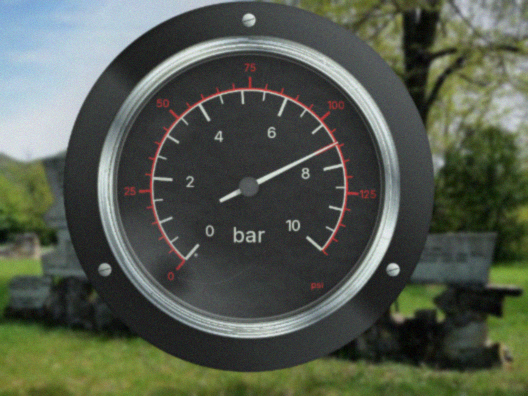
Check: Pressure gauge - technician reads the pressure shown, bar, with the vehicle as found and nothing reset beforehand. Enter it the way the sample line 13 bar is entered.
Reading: 7.5 bar
